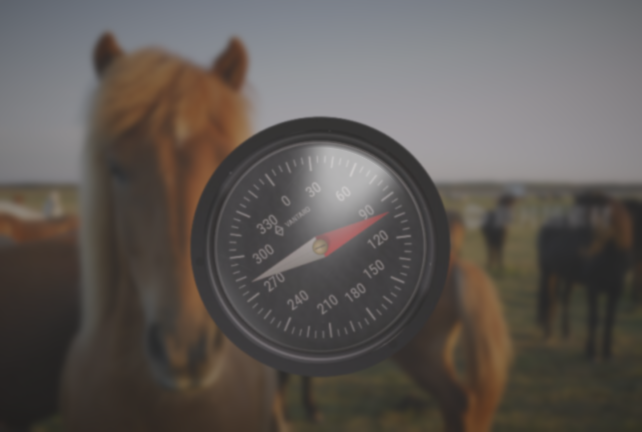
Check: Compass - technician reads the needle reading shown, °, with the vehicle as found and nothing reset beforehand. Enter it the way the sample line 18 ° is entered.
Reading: 100 °
